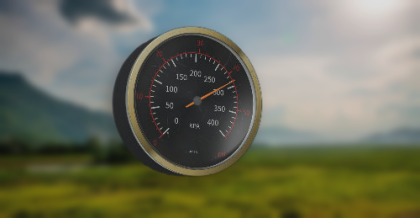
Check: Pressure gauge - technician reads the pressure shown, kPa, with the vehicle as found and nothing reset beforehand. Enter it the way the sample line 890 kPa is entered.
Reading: 290 kPa
